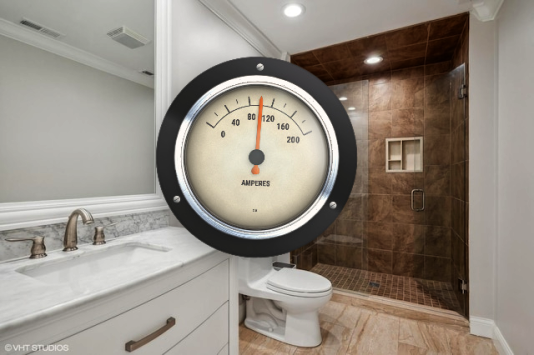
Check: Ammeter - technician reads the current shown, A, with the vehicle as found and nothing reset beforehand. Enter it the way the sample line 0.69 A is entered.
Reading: 100 A
